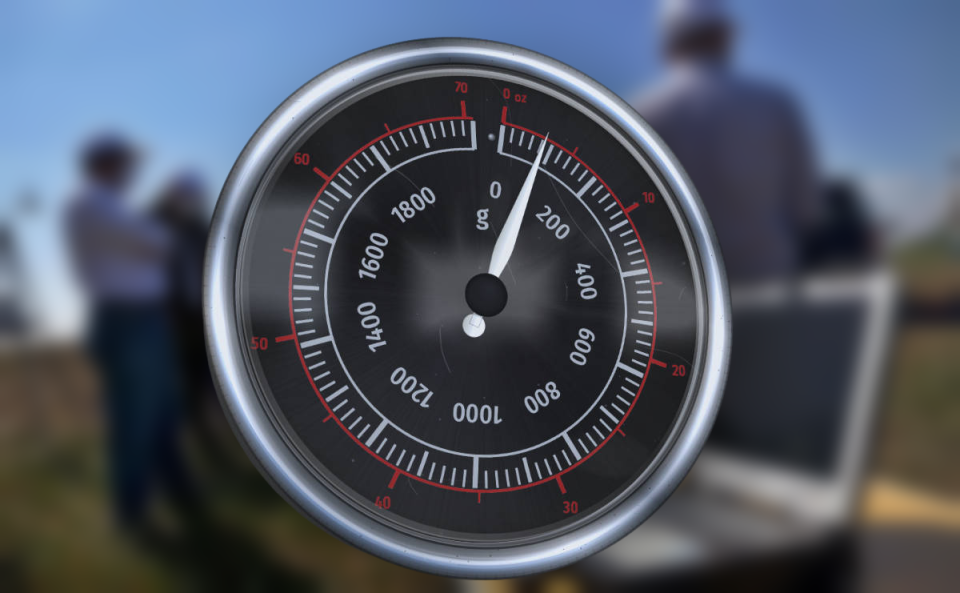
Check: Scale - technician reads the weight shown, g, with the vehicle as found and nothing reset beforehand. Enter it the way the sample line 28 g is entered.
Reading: 80 g
